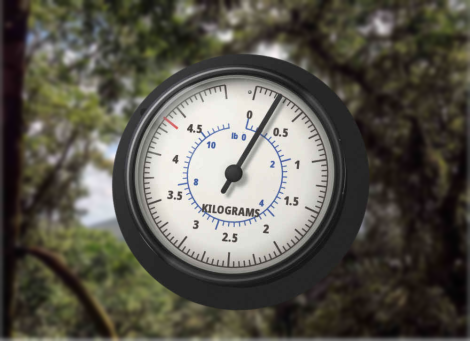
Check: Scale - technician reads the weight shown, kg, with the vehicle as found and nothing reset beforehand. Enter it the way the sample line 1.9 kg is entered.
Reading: 0.25 kg
